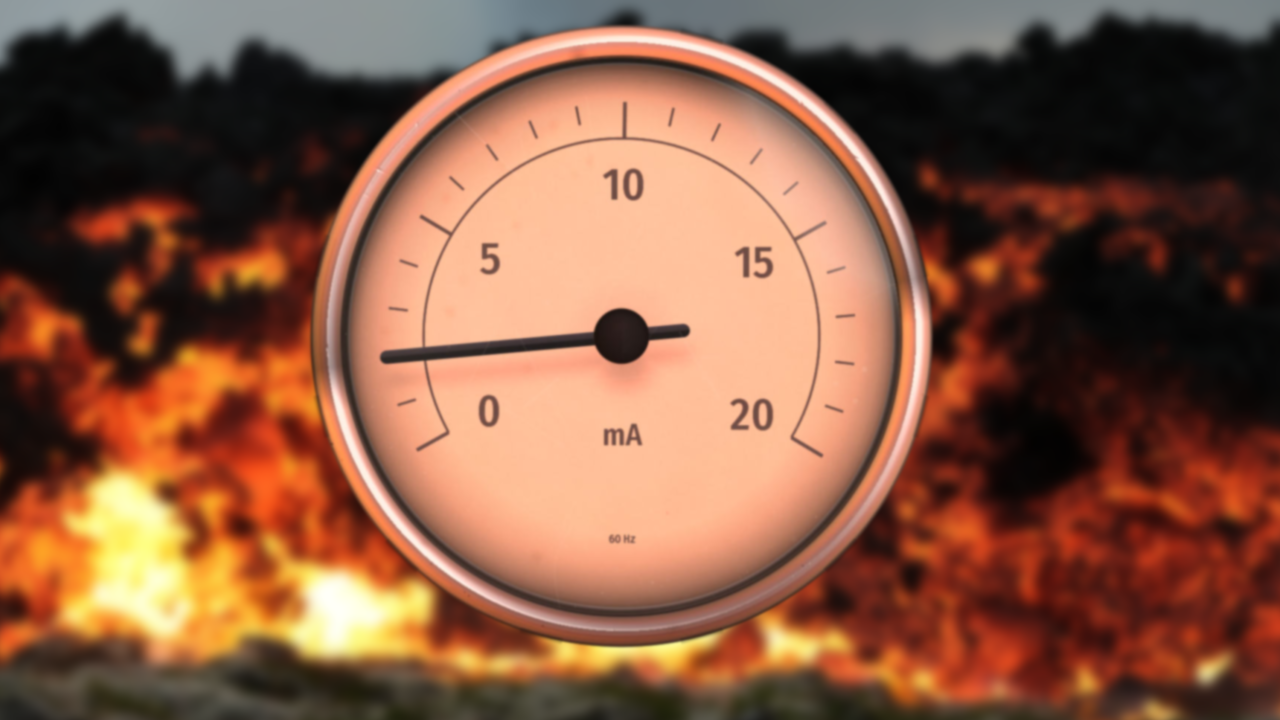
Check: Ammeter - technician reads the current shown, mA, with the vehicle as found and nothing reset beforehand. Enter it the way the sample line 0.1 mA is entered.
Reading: 2 mA
